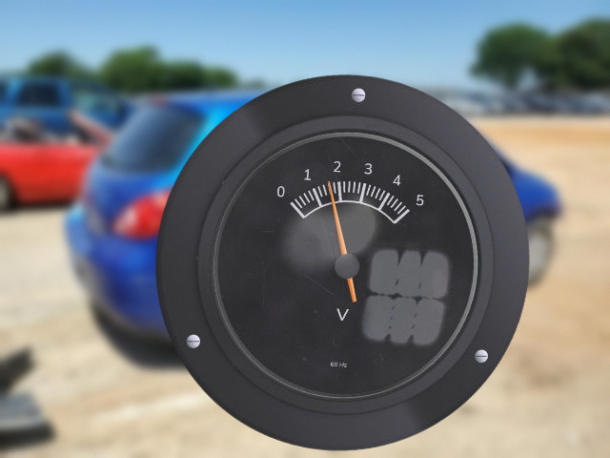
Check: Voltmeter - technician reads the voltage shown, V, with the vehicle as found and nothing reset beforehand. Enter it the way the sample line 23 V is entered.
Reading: 1.6 V
